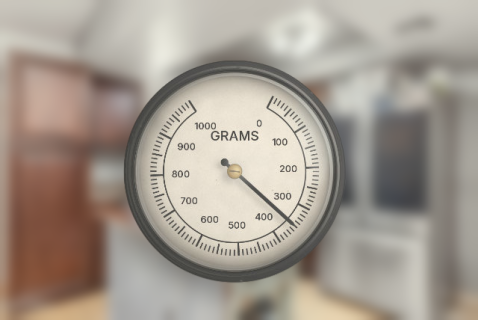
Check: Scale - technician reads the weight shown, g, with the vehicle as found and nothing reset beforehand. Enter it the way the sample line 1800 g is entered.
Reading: 350 g
